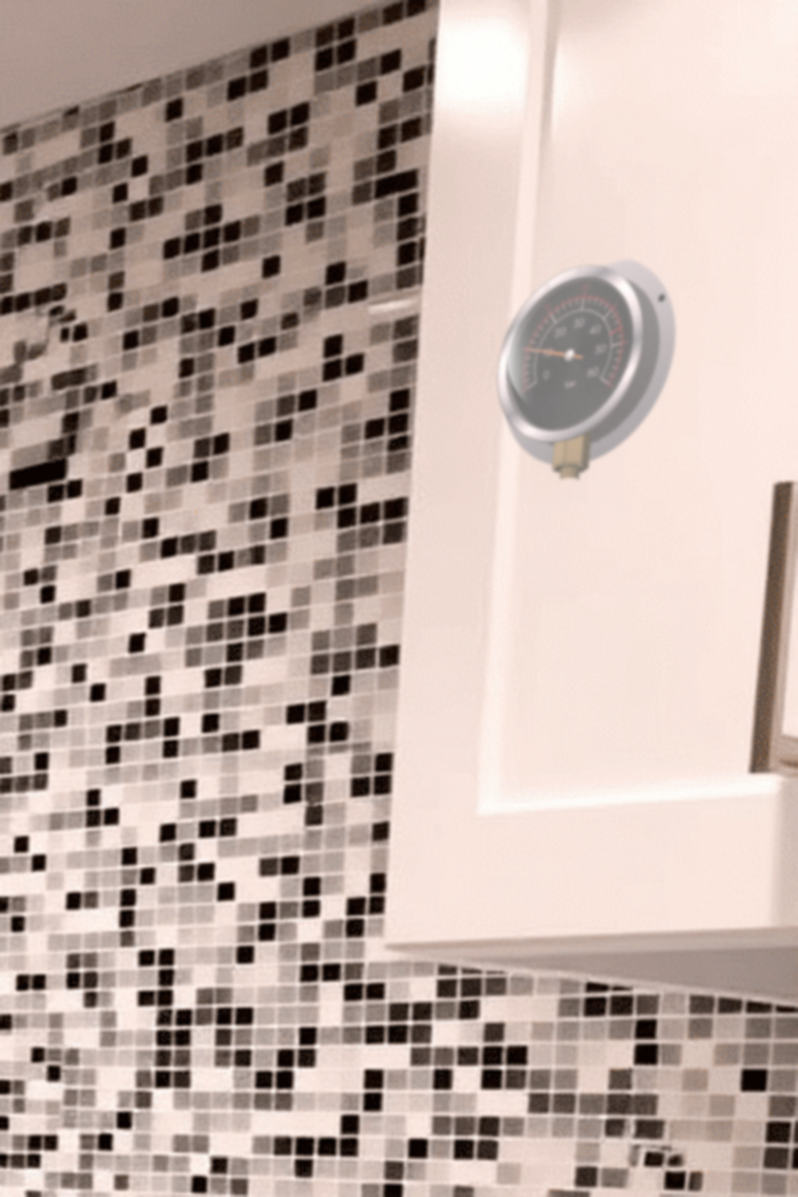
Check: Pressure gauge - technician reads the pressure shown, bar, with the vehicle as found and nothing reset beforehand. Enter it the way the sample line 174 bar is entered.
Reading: 10 bar
